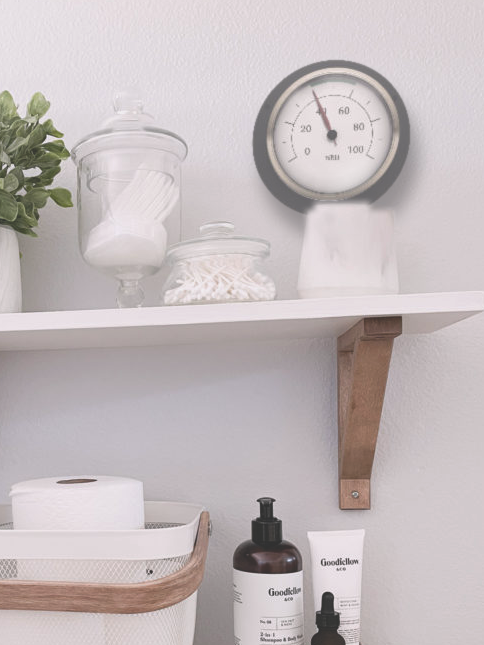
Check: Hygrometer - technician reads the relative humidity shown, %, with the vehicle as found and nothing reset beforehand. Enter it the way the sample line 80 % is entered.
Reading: 40 %
